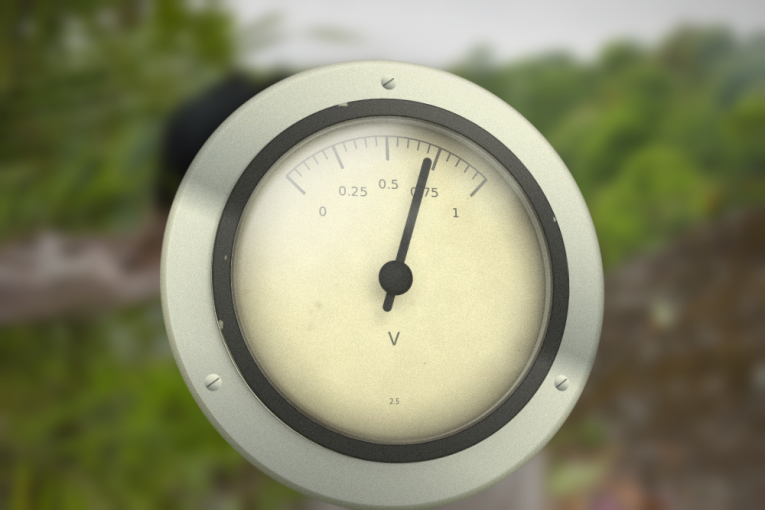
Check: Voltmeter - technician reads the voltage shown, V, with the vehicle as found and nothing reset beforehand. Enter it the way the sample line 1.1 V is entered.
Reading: 0.7 V
